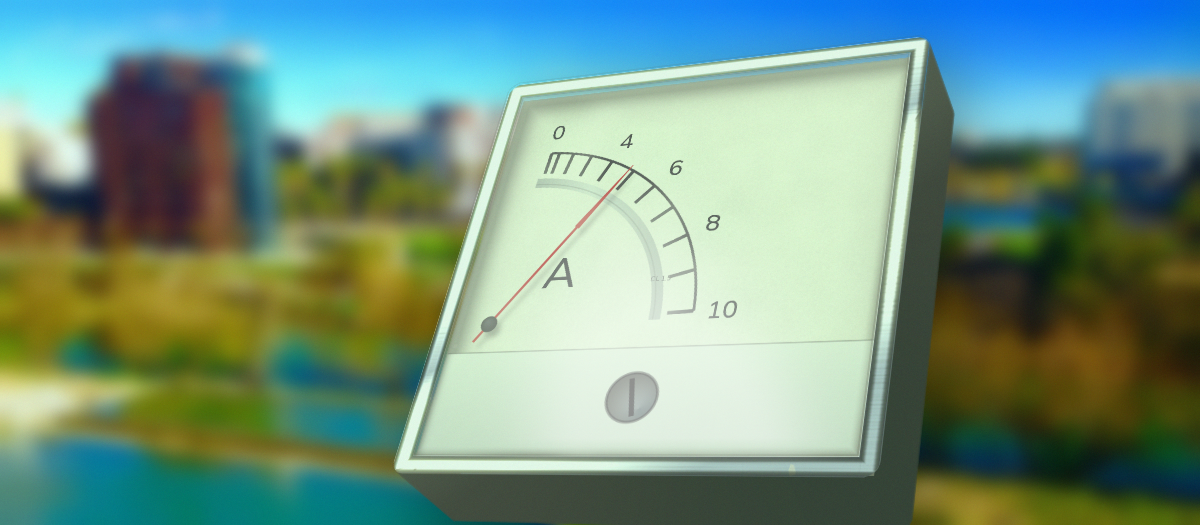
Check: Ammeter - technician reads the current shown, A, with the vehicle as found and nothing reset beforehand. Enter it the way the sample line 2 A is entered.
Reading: 5 A
